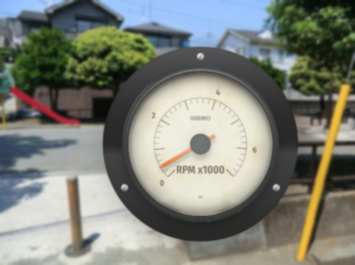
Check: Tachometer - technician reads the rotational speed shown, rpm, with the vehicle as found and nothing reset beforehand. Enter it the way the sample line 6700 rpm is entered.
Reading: 400 rpm
